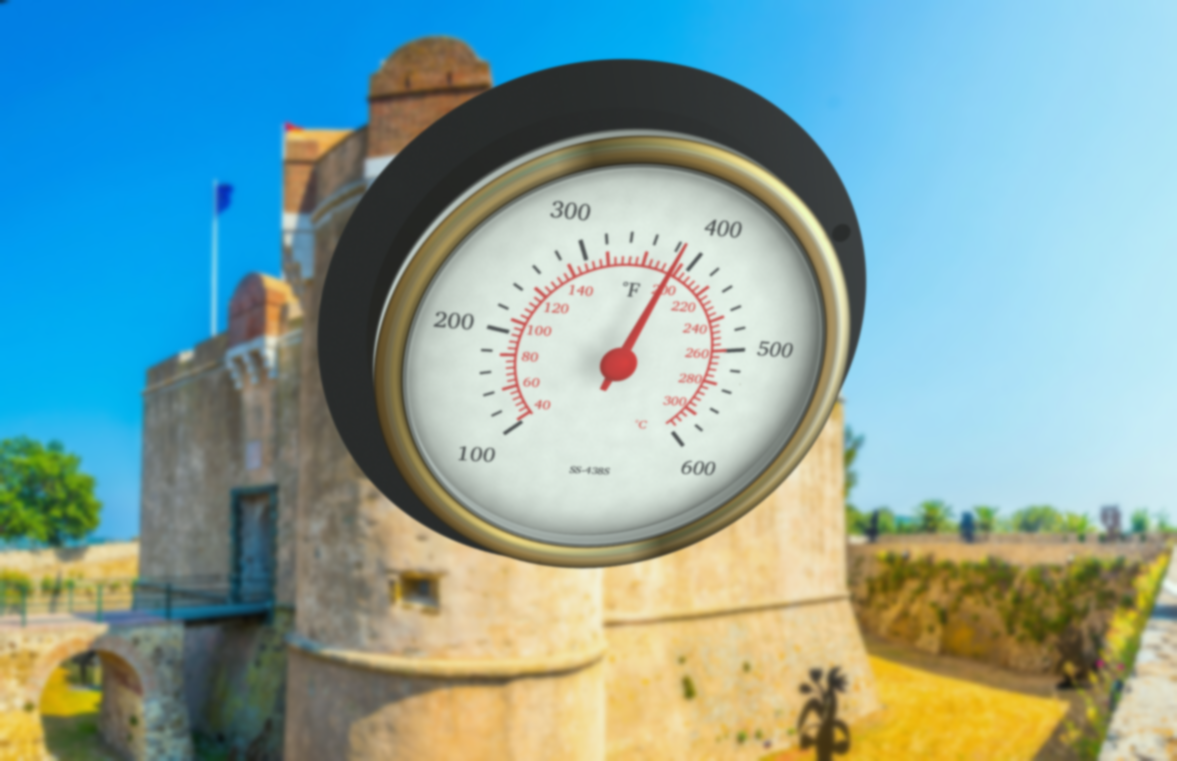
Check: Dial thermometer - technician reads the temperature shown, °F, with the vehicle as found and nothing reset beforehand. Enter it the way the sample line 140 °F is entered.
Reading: 380 °F
